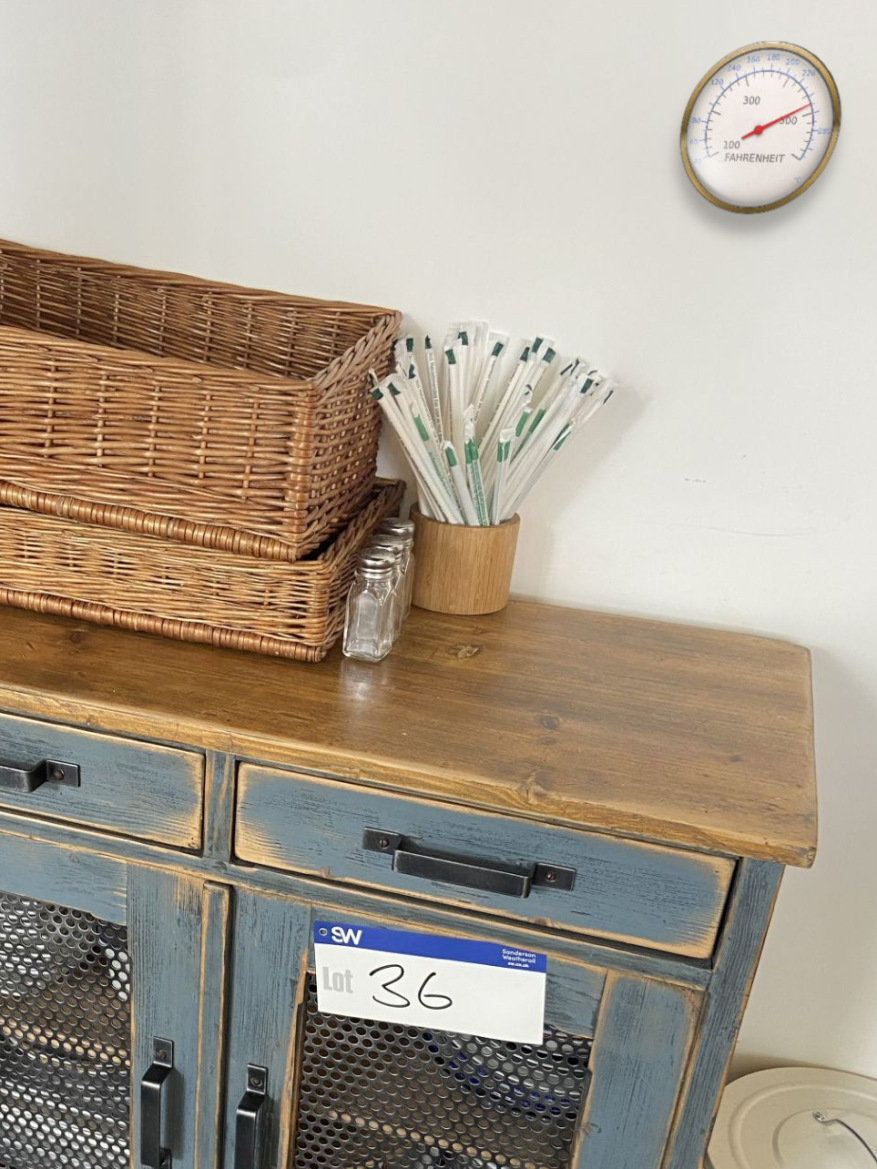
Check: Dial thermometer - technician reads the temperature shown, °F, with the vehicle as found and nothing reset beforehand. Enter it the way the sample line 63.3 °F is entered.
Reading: 480 °F
